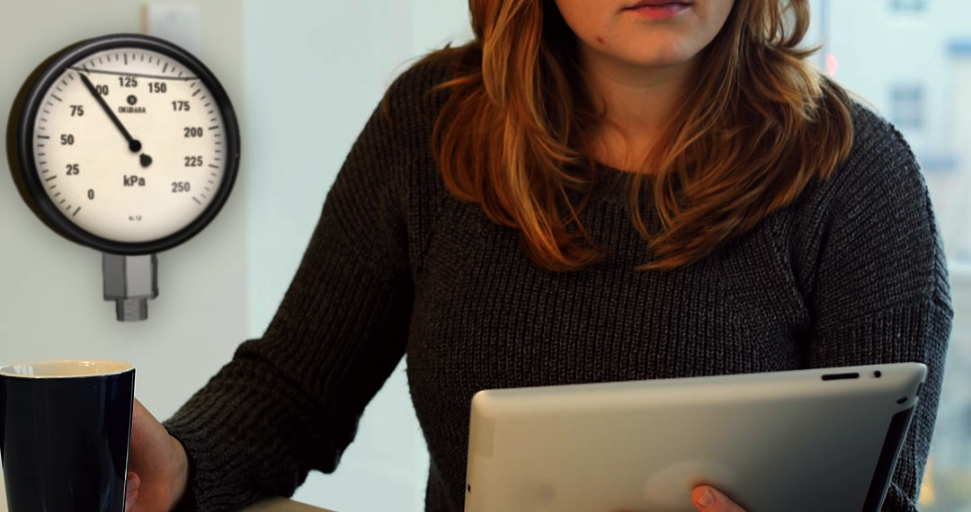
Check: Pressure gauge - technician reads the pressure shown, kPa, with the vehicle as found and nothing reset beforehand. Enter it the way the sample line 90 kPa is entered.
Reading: 95 kPa
